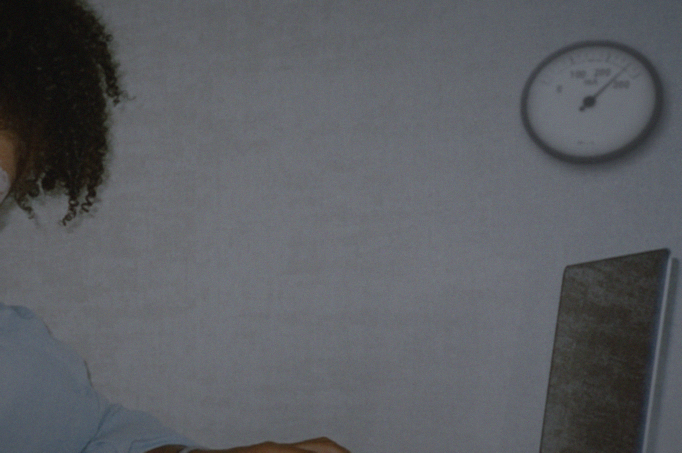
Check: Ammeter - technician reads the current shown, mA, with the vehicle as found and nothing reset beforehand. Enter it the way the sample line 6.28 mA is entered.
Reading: 260 mA
